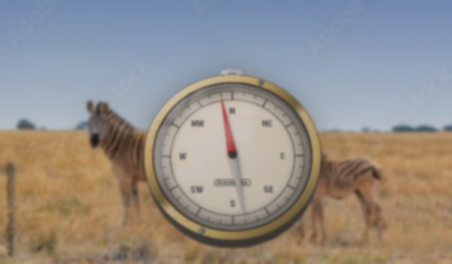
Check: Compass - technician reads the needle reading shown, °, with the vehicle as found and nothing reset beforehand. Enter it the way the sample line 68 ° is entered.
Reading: 350 °
